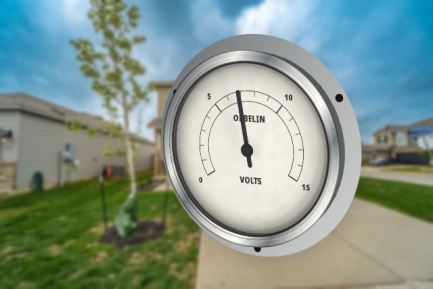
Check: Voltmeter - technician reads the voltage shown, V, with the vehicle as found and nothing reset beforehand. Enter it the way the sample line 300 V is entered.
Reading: 7 V
